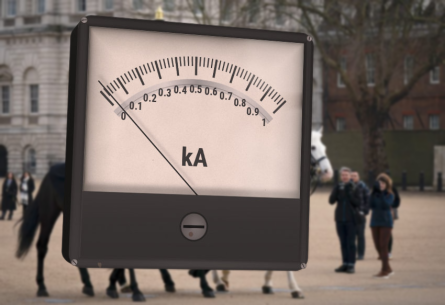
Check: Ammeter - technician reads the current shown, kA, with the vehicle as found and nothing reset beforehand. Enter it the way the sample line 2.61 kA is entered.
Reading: 0.02 kA
